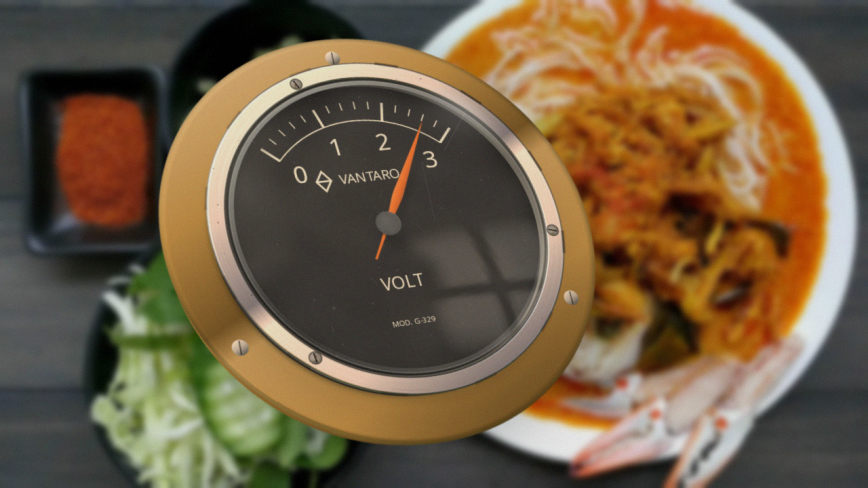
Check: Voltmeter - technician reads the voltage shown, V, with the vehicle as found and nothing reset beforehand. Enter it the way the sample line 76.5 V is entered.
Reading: 2.6 V
